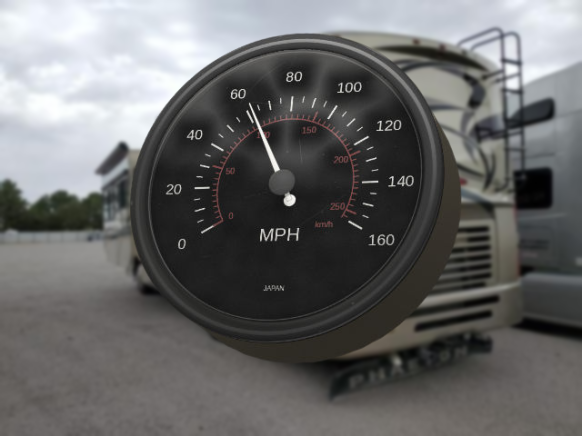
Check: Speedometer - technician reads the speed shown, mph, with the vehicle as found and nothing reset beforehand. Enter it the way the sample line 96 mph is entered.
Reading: 62.5 mph
